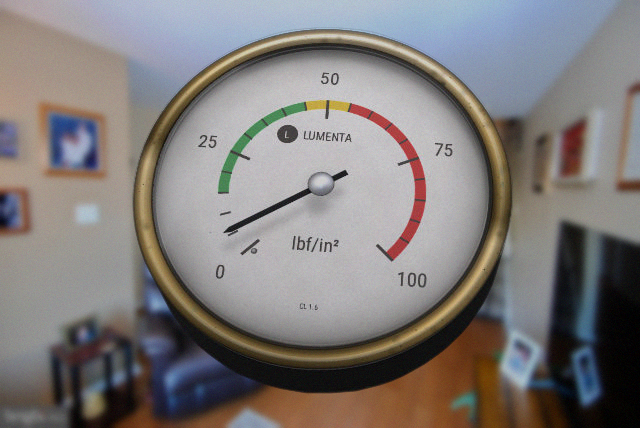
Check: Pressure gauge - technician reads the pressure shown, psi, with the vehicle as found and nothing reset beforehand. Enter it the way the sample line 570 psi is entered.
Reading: 5 psi
